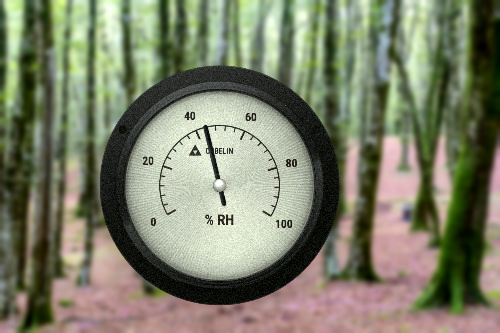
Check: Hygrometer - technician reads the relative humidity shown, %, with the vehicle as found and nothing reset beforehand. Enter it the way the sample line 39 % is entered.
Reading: 44 %
